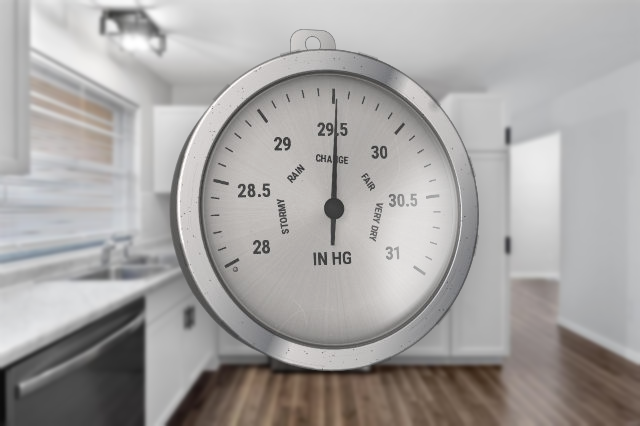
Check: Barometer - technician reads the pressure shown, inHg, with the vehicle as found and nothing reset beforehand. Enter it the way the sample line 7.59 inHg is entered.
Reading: 29.5 inHg
